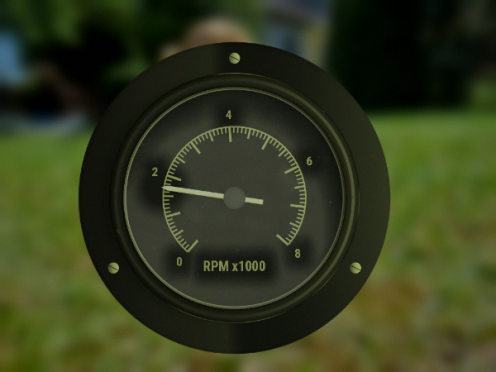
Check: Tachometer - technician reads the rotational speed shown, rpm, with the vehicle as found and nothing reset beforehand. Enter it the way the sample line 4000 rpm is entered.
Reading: 1700 rpm
